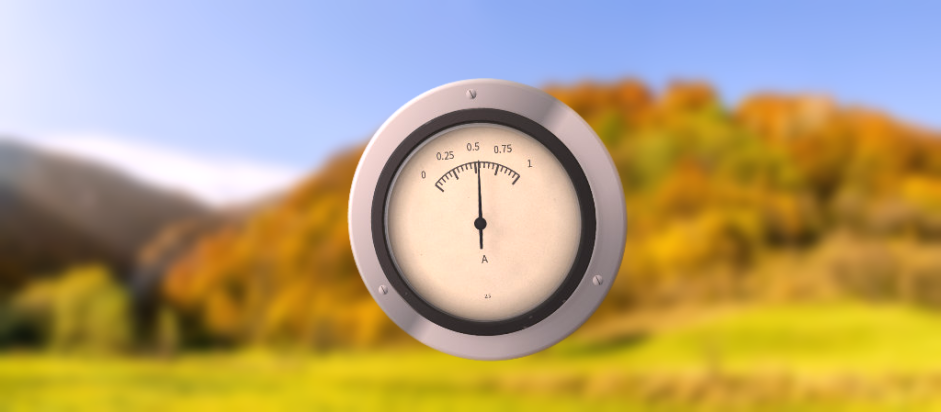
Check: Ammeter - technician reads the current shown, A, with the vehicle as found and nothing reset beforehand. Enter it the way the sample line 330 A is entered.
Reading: 0.55 A
